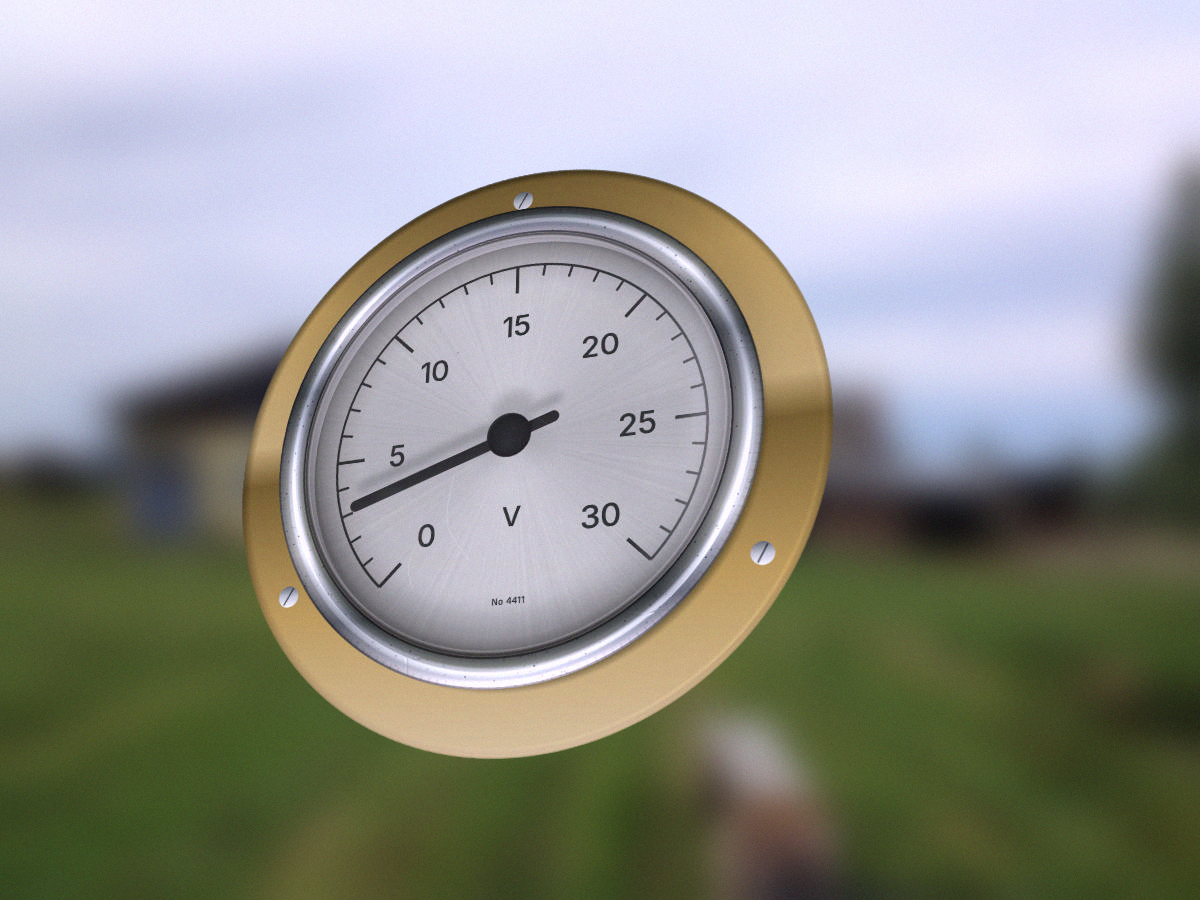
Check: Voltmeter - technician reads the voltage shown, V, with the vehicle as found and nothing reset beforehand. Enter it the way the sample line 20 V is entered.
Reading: 3 V
